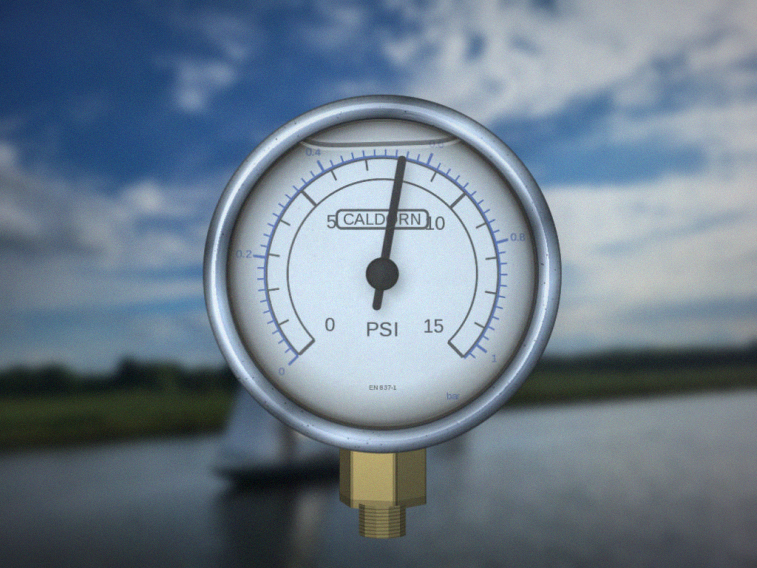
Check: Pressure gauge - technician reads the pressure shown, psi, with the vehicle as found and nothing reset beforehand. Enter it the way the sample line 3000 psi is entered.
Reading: 8 psi
